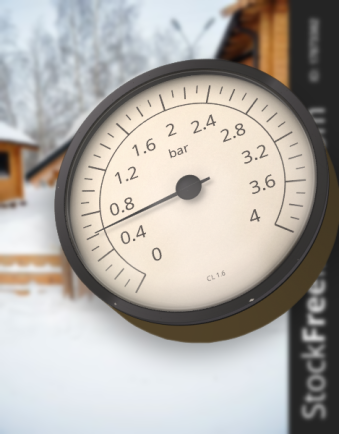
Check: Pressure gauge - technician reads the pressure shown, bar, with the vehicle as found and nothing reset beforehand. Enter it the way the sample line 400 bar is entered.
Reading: 0.6 bar
